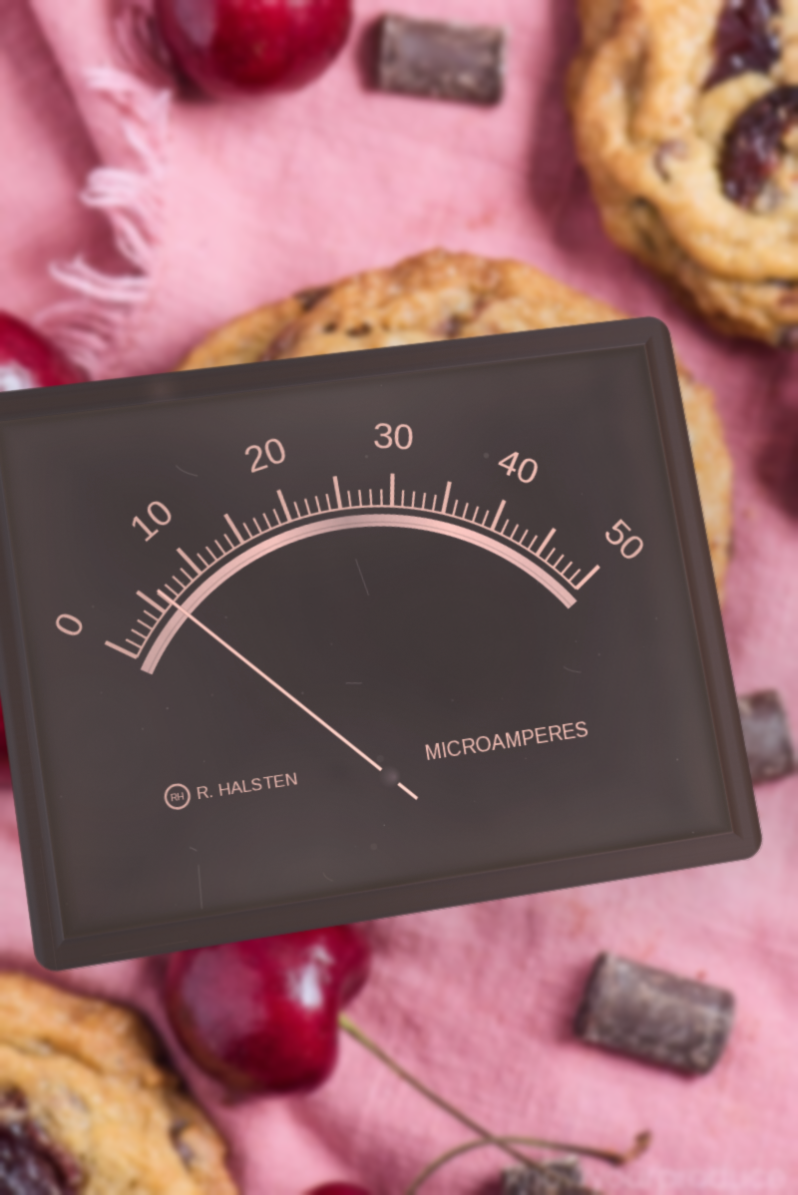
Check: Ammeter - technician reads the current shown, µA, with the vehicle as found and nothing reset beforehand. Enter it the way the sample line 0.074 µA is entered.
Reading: 6 µA
